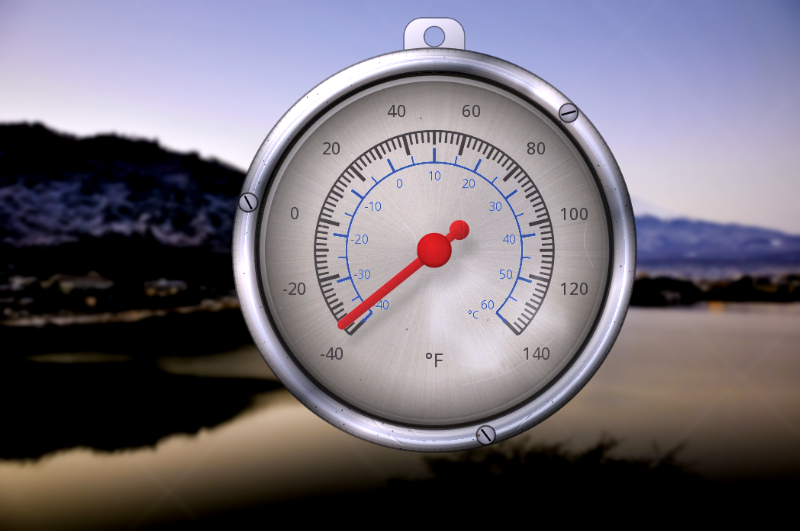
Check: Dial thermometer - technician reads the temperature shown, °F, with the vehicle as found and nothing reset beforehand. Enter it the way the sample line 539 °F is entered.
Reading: -36 °F
